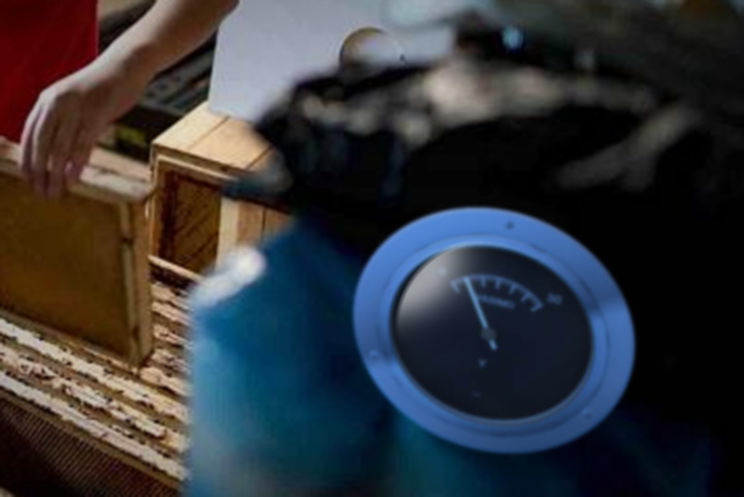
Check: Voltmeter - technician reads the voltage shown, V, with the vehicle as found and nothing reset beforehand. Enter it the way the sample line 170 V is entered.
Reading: 5 V
